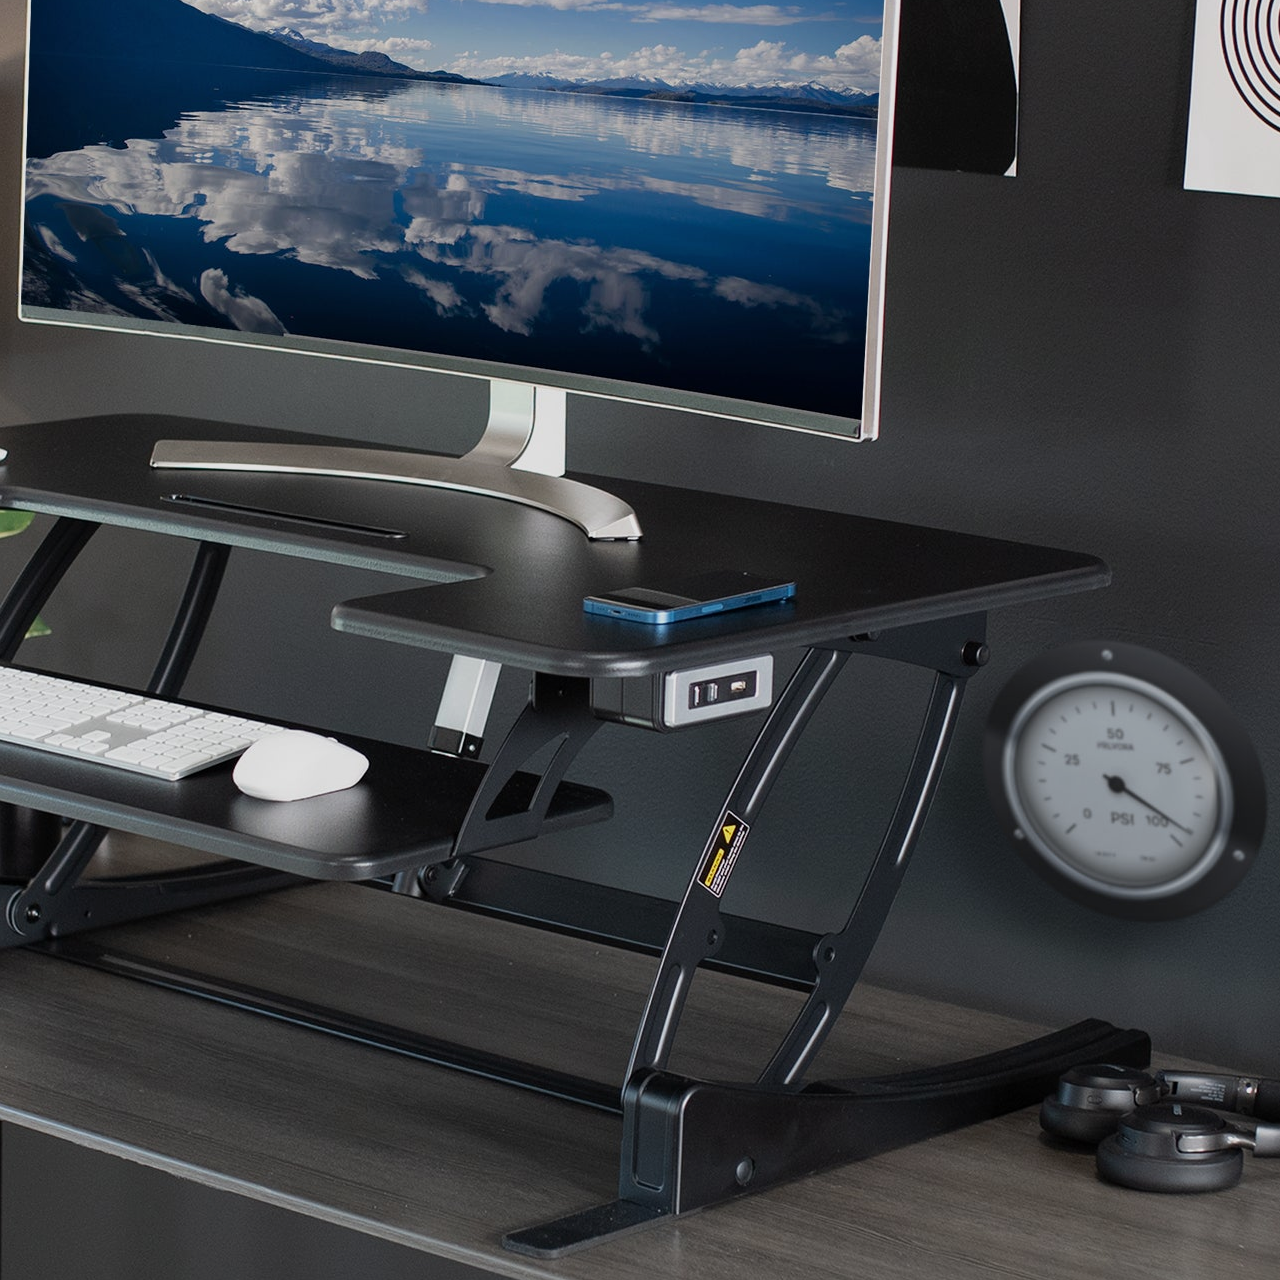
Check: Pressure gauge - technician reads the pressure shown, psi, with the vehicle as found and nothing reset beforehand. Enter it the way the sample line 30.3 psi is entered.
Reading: 95 psi
